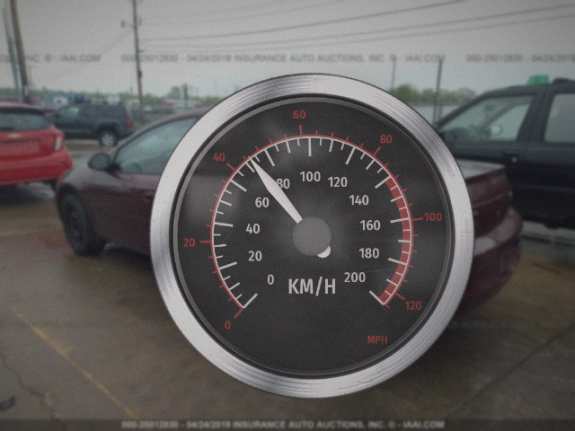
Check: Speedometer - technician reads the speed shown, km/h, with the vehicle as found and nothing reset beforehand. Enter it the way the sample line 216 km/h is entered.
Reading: 72.5 km/h
